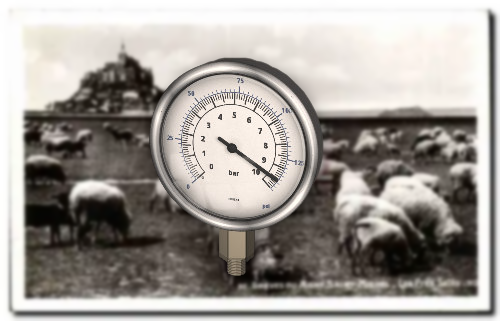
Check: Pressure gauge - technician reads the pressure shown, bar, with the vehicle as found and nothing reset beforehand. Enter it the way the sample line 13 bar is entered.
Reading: 9.5 bar
